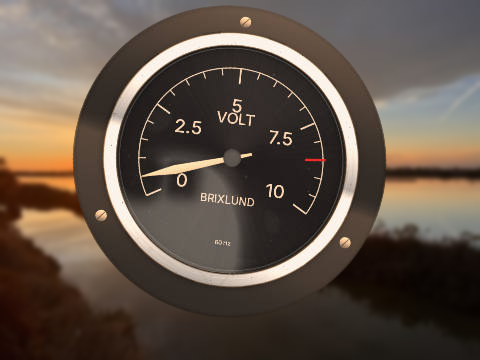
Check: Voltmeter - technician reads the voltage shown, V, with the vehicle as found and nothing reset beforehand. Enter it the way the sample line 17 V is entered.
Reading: 0.5 V
